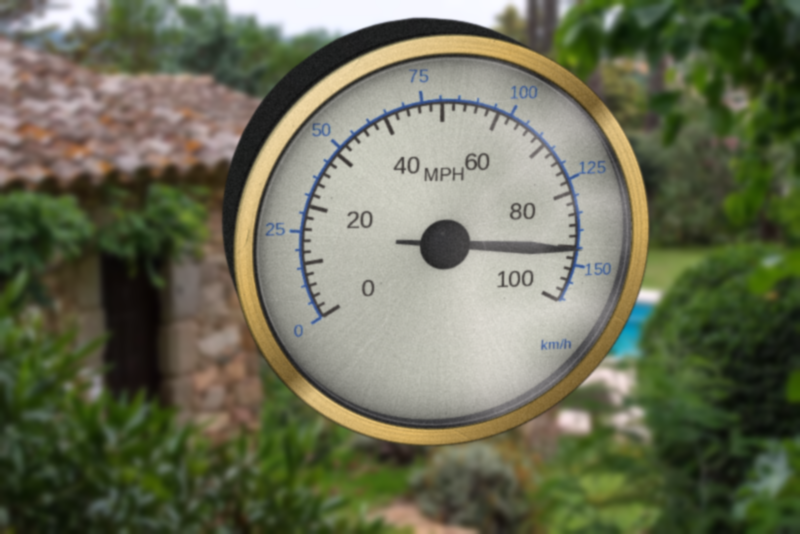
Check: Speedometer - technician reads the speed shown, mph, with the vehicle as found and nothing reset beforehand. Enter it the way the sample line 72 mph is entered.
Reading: 90 mph
